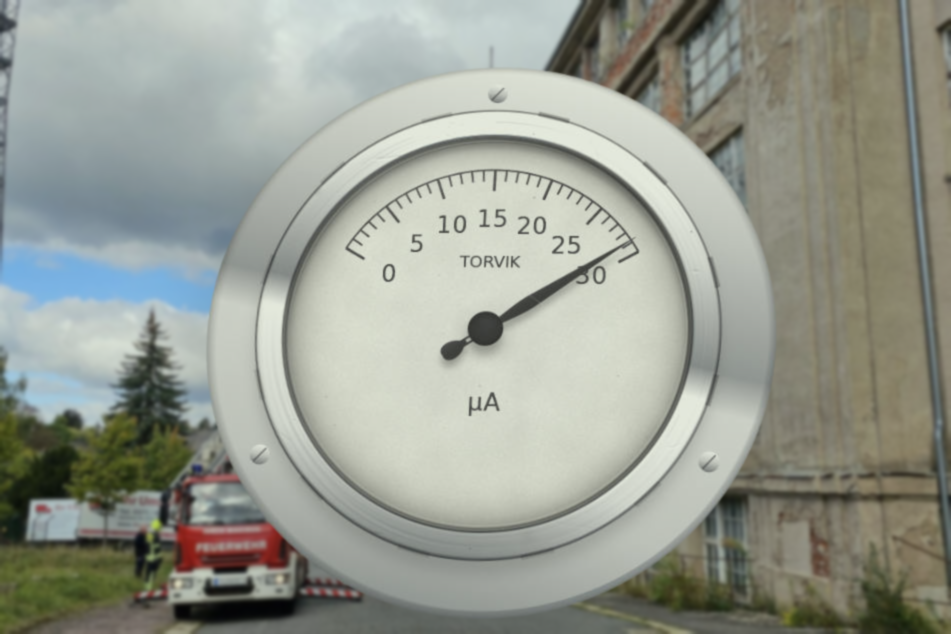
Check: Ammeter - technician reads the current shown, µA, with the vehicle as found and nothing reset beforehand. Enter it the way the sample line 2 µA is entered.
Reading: 29 µA
